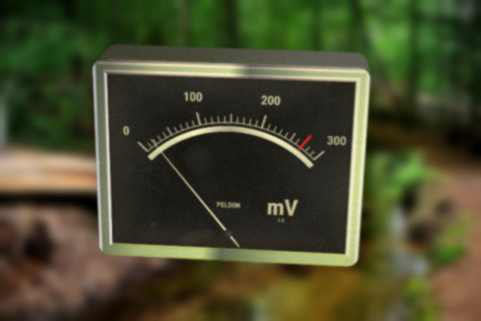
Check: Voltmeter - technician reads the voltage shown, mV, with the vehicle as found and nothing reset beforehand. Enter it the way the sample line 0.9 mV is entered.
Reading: 20 mV
